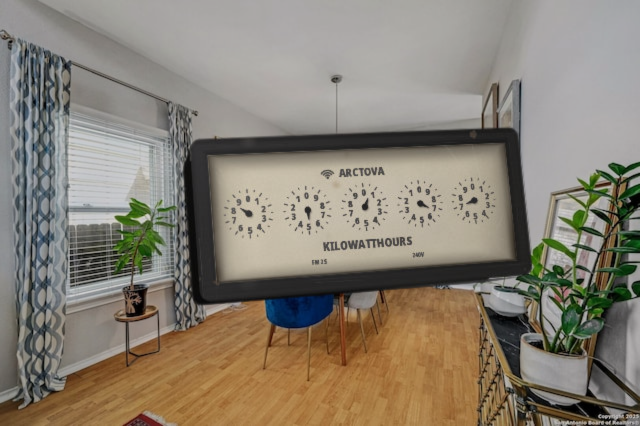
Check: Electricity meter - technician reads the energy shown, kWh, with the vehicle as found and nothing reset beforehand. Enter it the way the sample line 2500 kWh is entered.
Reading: 85067 kWh
